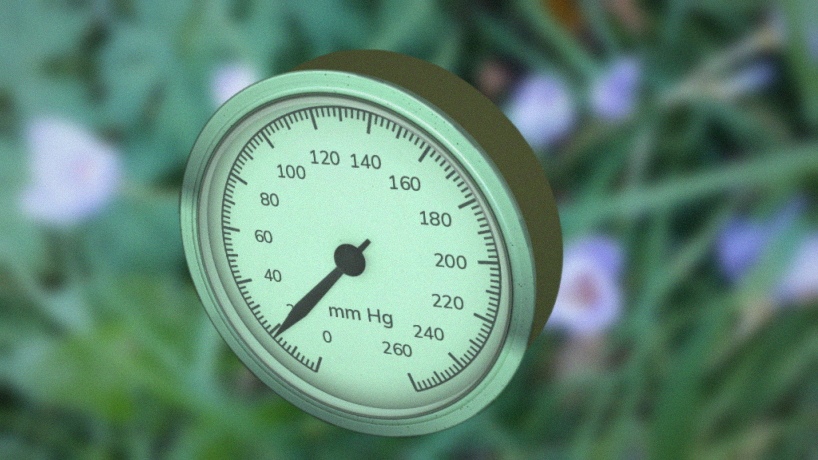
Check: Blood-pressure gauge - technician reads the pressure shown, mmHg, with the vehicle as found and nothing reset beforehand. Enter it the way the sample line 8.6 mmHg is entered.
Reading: 18 mmHg
